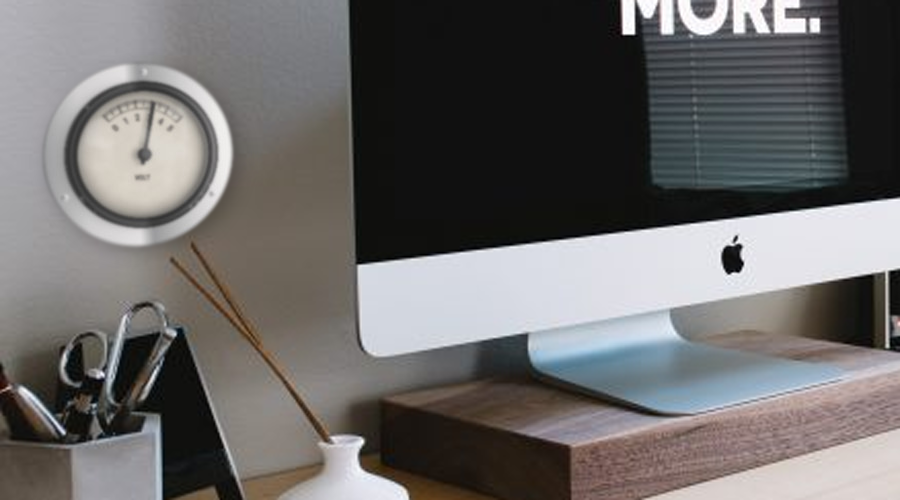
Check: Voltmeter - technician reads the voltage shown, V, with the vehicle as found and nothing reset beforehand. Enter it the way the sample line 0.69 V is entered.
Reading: 3 V
